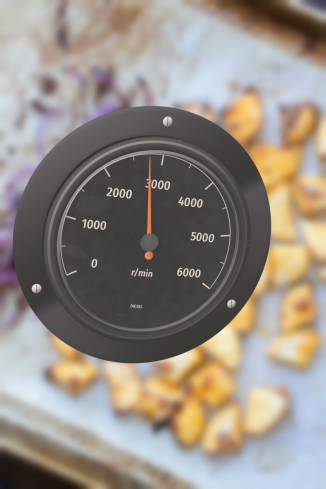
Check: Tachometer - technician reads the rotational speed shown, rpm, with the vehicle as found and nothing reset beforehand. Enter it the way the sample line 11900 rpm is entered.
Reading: 2750 rpm
